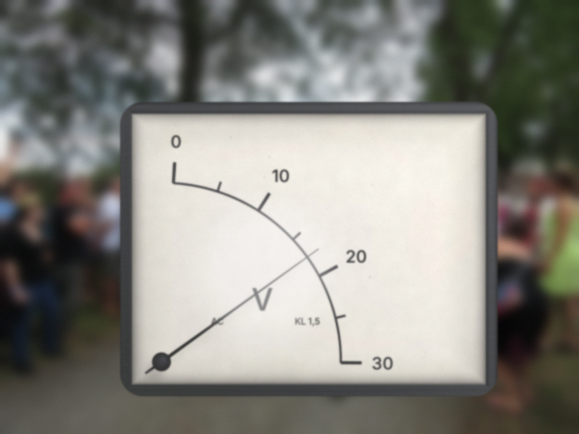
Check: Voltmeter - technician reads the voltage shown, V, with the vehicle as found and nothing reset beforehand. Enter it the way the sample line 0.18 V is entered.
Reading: 17.5 V
